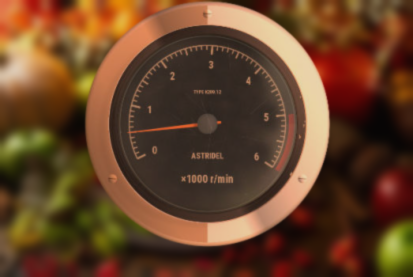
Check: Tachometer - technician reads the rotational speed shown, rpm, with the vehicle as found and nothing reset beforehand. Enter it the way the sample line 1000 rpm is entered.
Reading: 500 rpm
